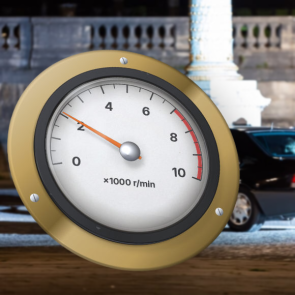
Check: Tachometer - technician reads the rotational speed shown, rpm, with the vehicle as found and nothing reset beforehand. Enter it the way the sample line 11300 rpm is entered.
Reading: 2000 rpm
